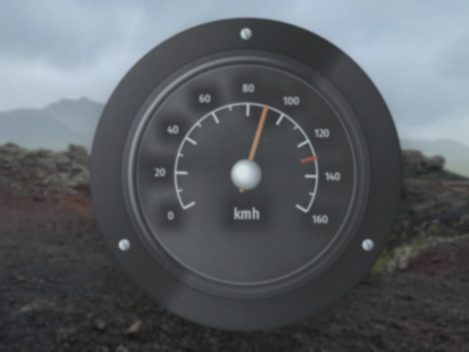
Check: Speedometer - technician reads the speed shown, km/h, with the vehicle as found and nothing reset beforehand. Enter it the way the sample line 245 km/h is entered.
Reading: 90 km/h
